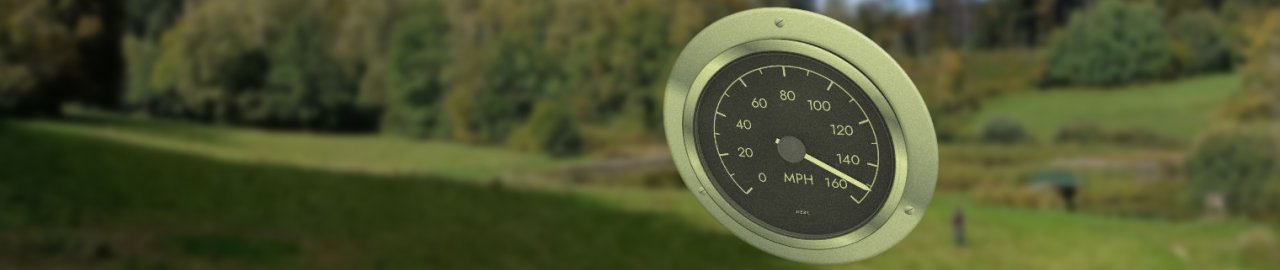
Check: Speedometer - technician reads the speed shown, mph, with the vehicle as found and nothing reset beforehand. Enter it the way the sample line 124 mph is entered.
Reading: 150 mph
